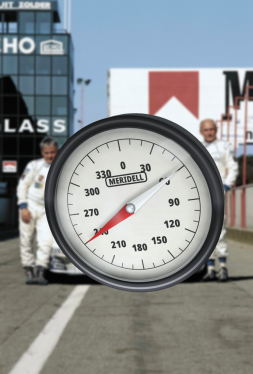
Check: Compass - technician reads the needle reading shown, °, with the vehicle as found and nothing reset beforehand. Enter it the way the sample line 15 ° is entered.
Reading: 240 °
